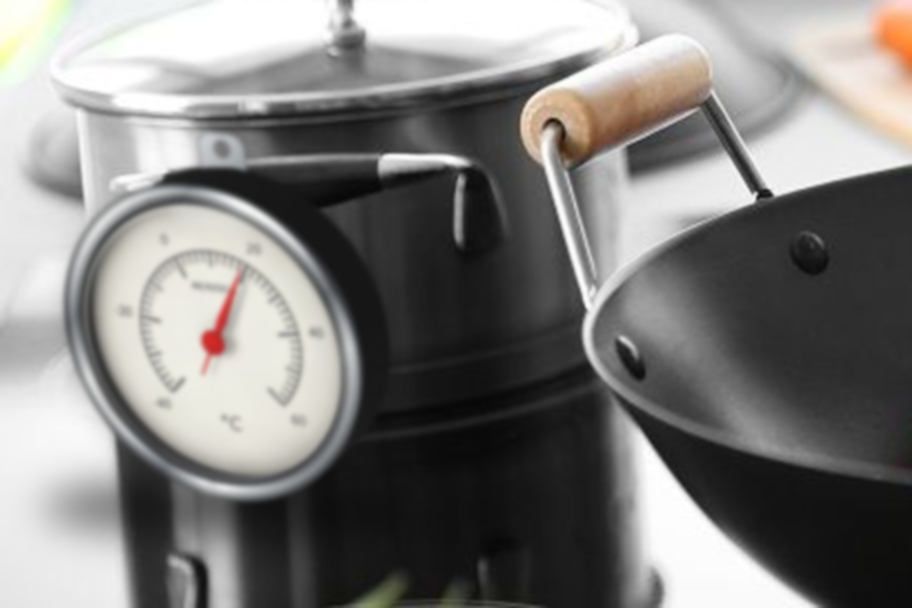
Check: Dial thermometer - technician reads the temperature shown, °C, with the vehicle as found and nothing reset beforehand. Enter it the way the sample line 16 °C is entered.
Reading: 20 °C
